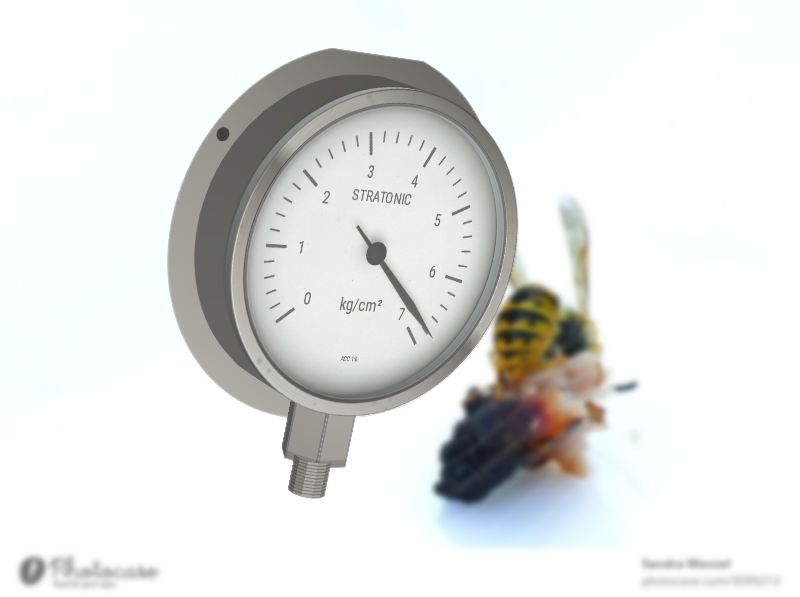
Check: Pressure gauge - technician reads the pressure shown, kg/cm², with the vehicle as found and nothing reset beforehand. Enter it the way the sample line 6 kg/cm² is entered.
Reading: 6.8 kg/cm²
